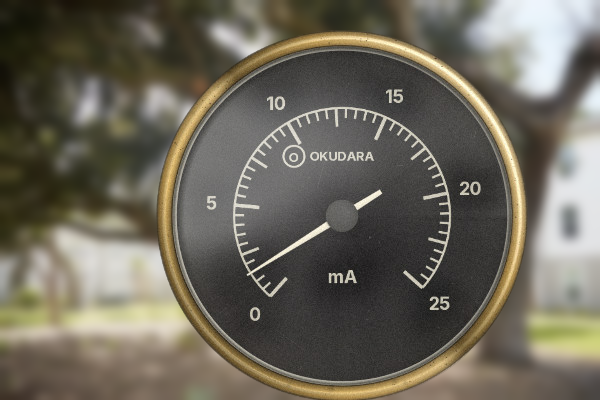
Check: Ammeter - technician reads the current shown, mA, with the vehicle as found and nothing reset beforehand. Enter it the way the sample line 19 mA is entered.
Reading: 1.5 mA
